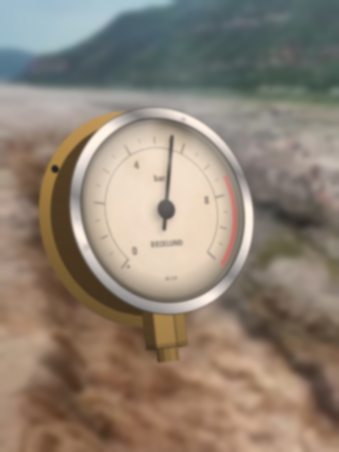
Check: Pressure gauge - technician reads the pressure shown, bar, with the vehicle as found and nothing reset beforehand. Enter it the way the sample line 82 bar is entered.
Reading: 5.5 bar
